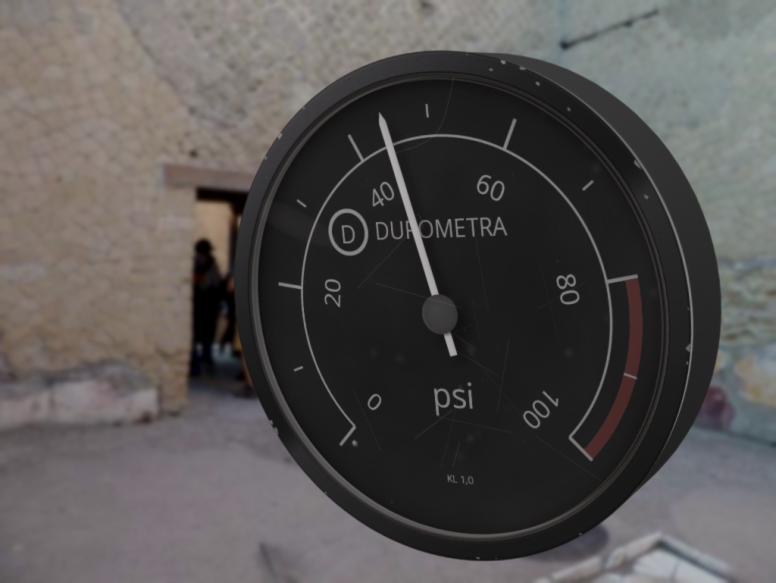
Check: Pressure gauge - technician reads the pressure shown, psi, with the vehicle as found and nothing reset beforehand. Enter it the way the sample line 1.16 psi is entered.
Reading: 45 psi
